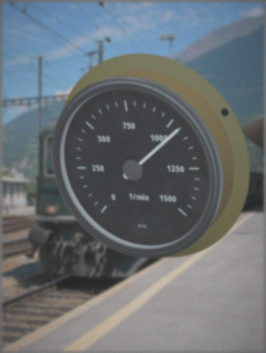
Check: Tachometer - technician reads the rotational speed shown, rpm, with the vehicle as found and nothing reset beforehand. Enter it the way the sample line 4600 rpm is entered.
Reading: 1050 rpm
